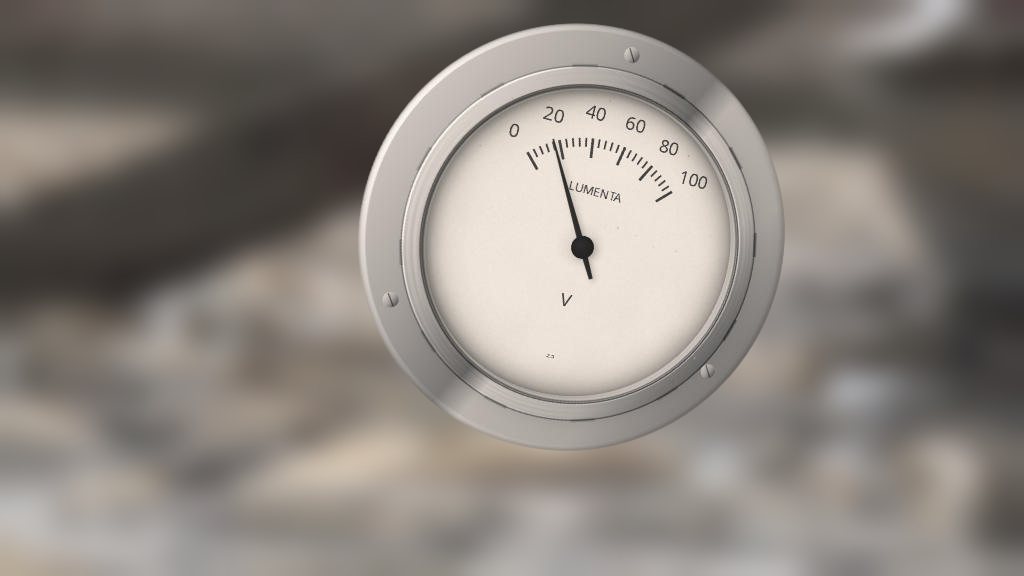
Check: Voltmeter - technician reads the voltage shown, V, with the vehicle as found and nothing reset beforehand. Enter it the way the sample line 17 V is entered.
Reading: 16 V
